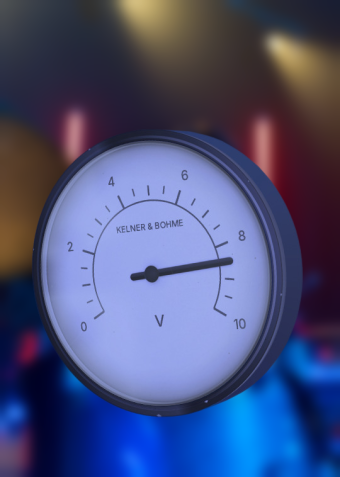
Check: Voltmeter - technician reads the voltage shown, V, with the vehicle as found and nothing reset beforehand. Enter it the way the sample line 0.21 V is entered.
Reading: 8.5 V
